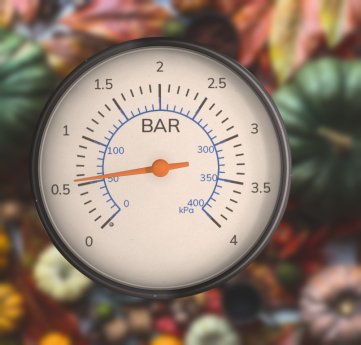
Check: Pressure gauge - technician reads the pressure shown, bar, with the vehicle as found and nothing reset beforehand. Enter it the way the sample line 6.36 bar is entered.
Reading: 0.55 bar
